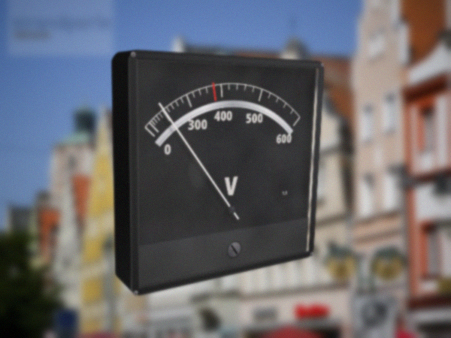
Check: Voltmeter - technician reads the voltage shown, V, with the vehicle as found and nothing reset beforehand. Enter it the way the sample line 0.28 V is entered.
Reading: 200 V
